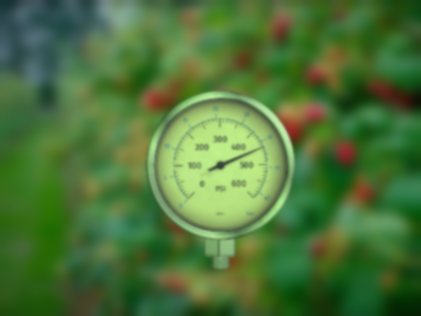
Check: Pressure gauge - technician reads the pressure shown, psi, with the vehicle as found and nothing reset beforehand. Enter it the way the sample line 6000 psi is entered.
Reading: 450 psi
